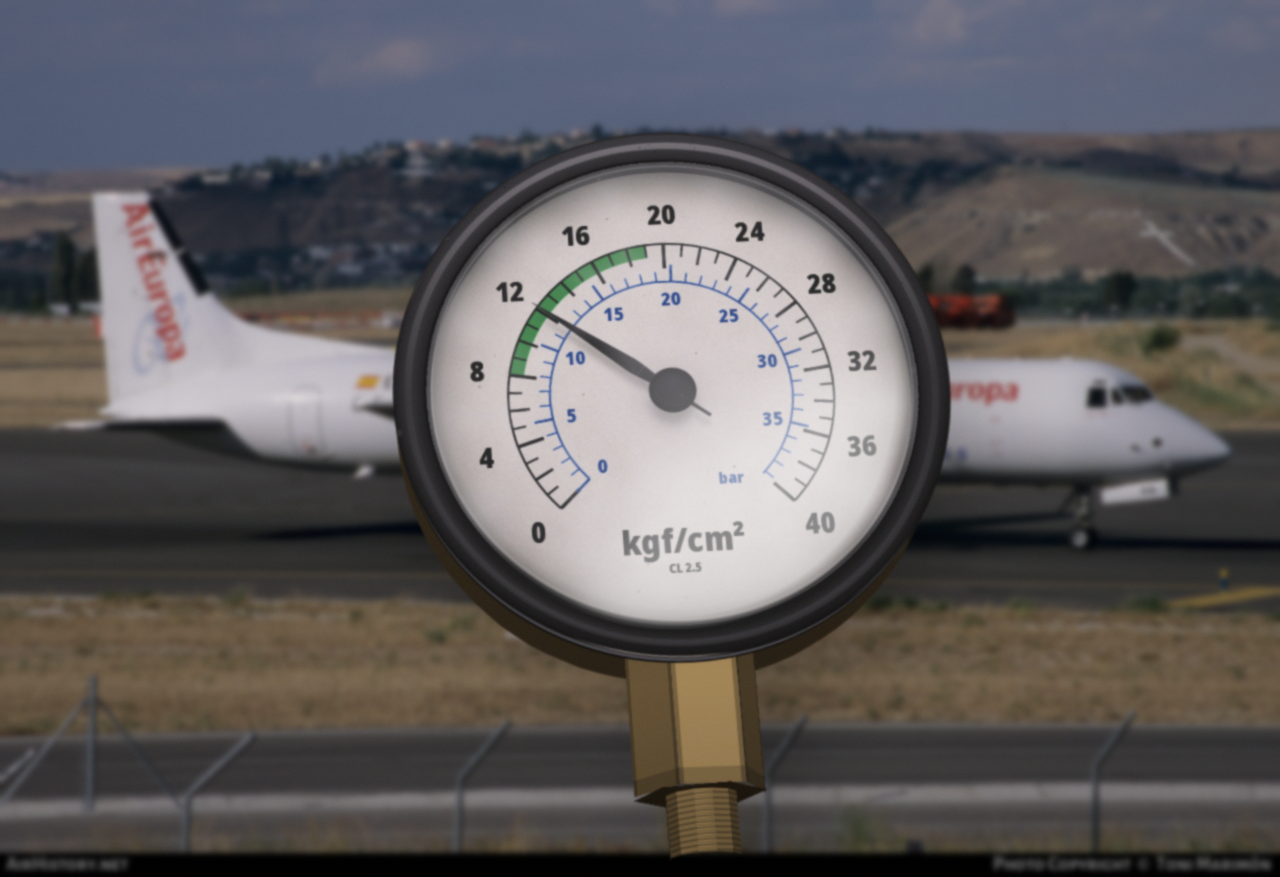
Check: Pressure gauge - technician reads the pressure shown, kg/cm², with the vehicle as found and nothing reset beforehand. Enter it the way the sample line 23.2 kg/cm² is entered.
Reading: 12 kg/cm²
